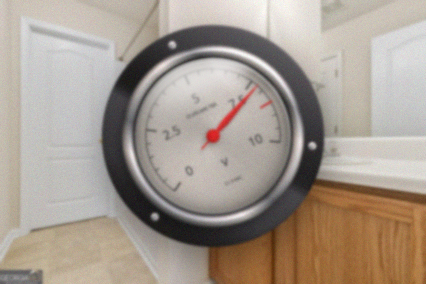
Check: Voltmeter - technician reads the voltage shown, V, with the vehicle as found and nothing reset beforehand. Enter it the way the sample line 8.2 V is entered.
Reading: 7.75 V
